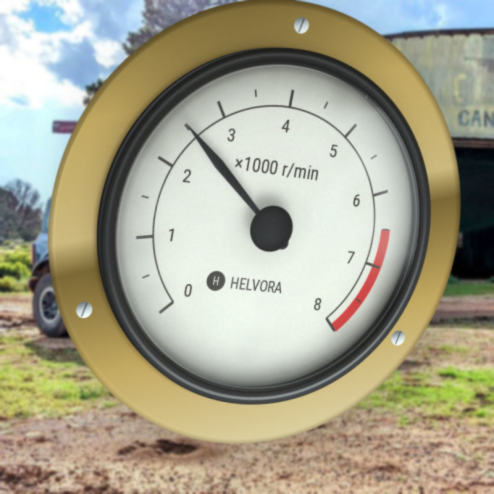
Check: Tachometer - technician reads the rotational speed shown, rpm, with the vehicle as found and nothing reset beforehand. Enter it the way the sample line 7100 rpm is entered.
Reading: 2500 rpm
